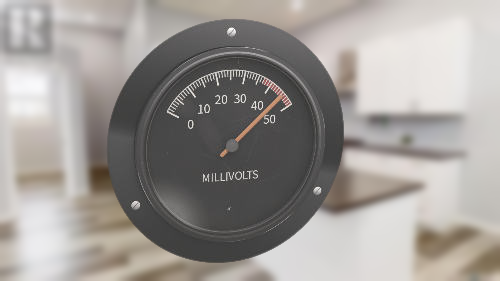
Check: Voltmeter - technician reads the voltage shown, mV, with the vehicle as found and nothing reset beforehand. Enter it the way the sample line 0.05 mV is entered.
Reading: 45 mV
